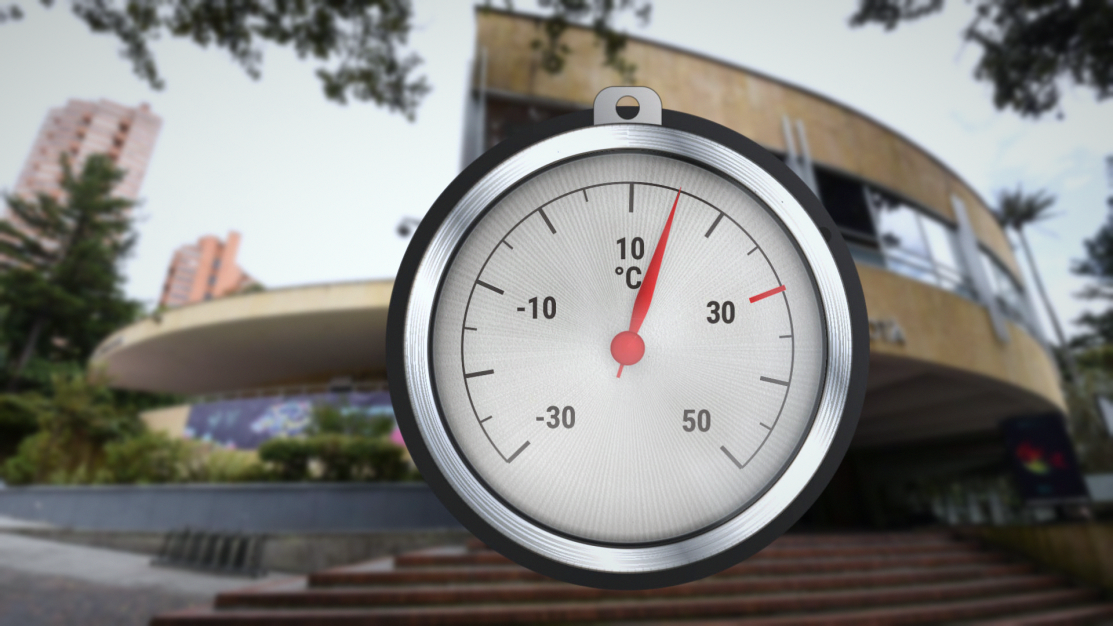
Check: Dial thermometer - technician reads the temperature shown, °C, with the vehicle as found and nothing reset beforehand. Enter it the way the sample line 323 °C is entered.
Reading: 15 °C
